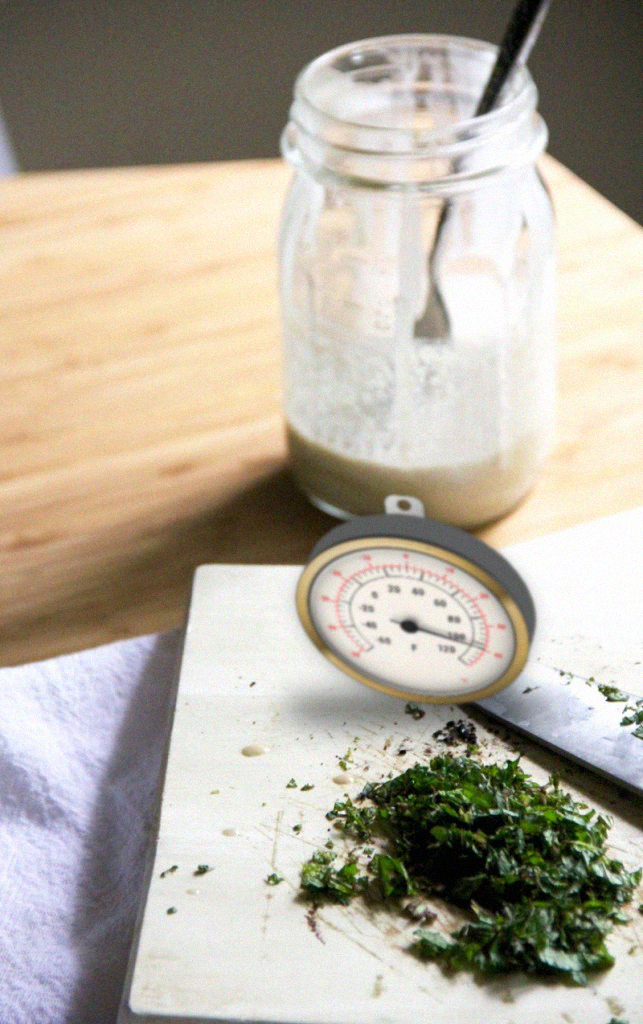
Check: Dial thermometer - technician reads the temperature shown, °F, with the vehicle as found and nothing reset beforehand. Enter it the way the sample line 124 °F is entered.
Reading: 100 °F
